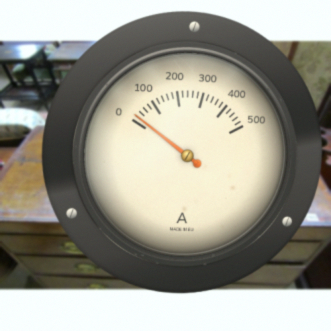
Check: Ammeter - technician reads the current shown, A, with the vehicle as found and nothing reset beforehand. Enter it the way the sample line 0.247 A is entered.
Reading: 20 A
